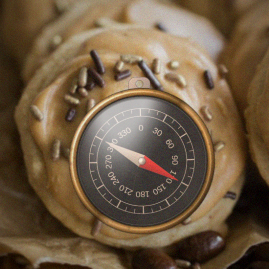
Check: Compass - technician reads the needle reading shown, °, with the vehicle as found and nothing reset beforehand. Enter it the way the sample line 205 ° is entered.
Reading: 120 °
